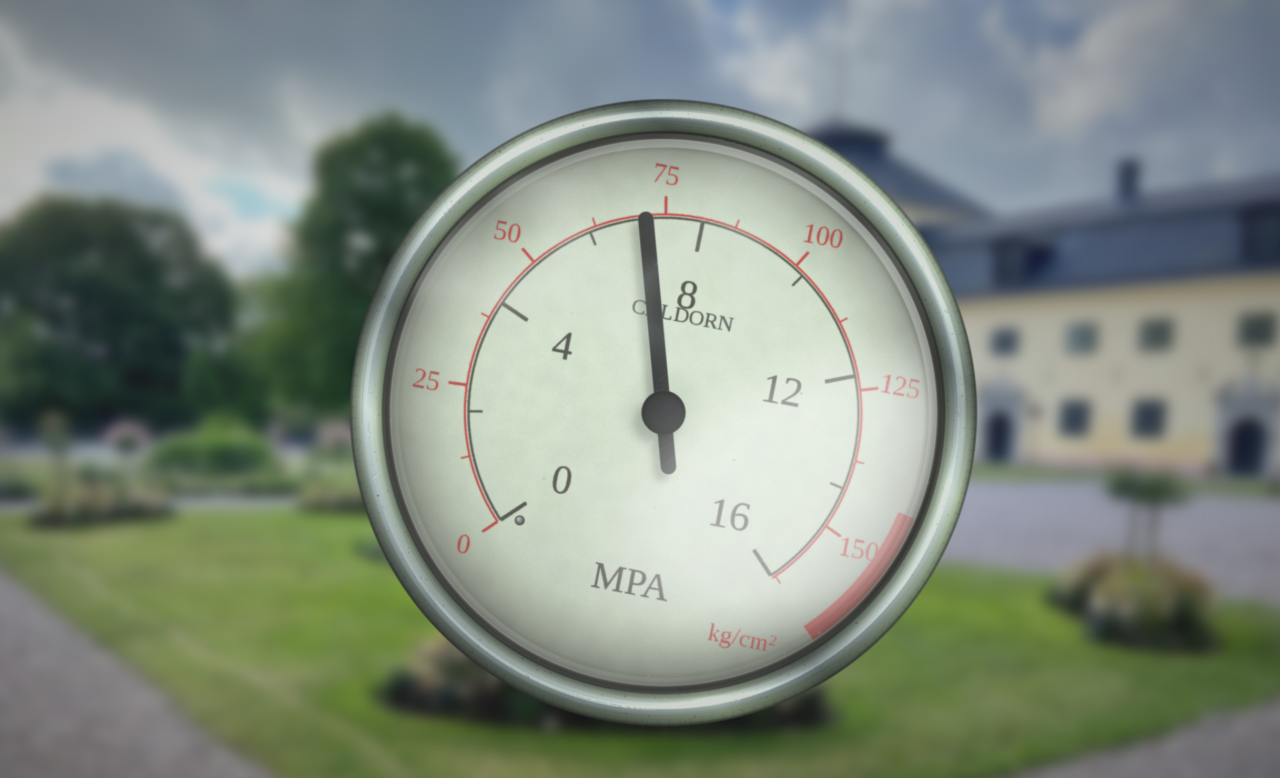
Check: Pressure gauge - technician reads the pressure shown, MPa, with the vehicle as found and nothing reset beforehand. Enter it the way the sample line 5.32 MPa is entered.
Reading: 7 MPa
